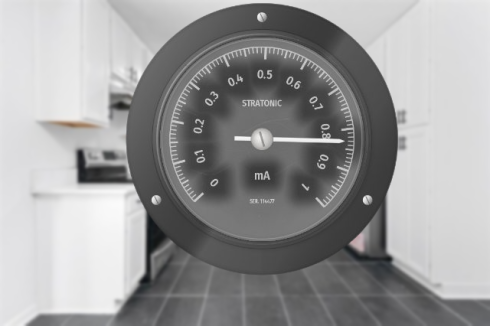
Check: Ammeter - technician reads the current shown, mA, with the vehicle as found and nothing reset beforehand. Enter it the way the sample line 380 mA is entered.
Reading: 0.83 mA
